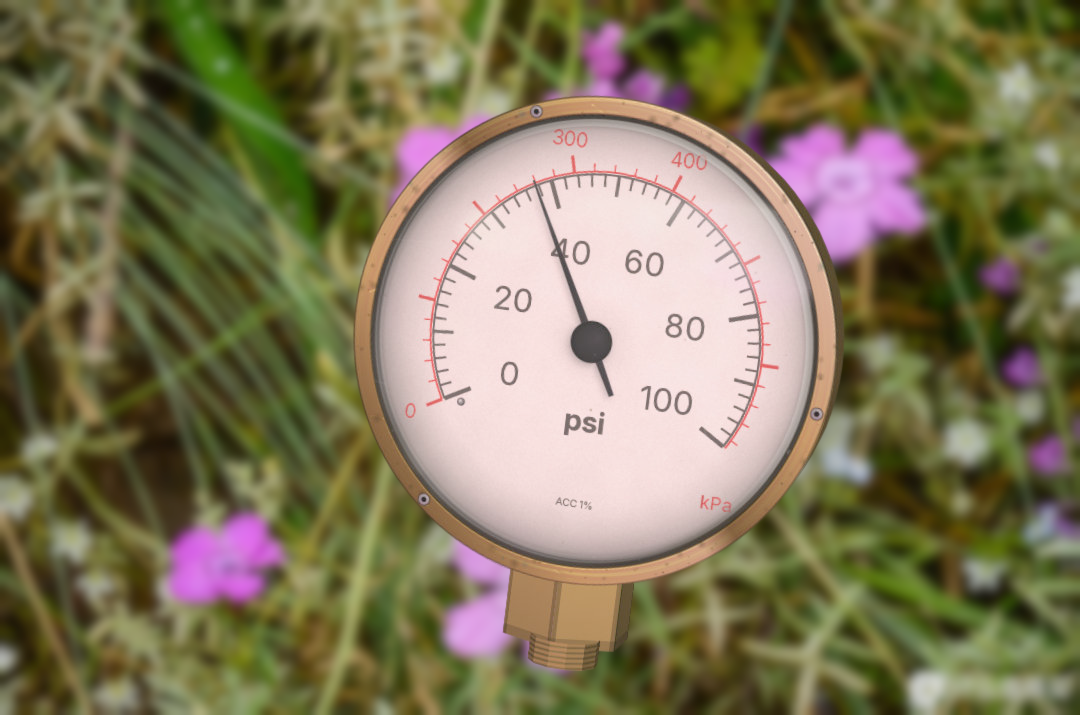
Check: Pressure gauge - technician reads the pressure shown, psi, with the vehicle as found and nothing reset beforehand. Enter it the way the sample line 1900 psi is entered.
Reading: 38 psi
